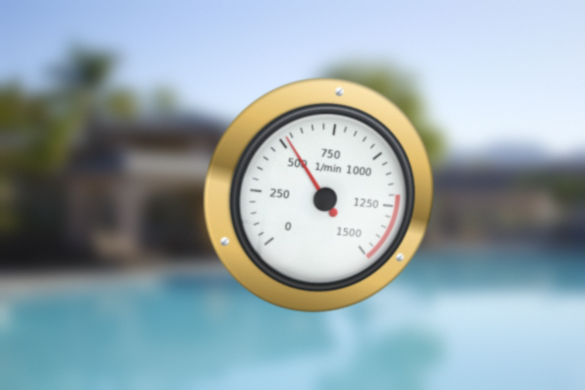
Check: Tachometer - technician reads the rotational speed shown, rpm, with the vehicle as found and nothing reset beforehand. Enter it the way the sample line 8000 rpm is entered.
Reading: 525 rpm
